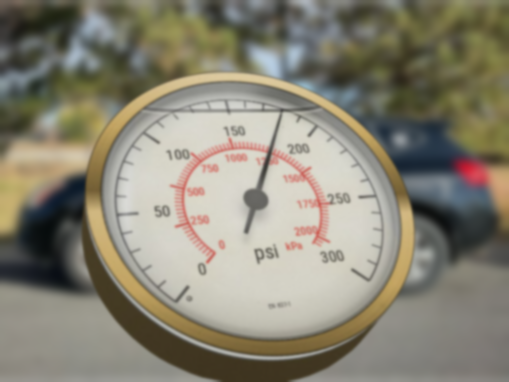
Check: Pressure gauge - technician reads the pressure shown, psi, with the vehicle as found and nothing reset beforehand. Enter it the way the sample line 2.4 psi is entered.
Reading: 180 psi
